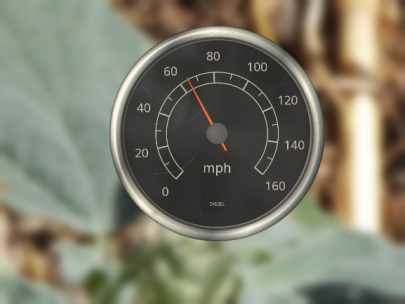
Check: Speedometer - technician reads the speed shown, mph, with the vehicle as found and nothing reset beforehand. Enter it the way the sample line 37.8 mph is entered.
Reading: 65 mph
